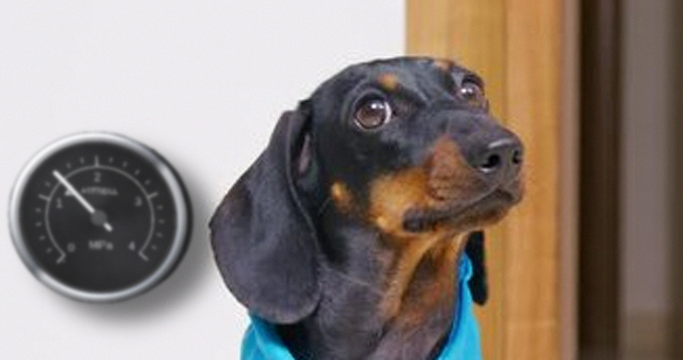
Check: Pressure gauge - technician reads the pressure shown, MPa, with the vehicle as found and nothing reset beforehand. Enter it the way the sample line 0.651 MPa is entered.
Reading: 1.4 MPa
